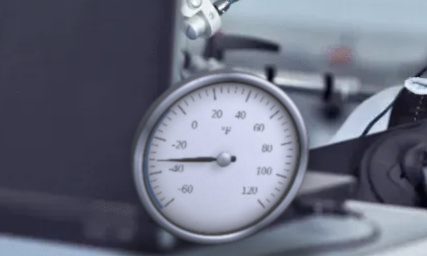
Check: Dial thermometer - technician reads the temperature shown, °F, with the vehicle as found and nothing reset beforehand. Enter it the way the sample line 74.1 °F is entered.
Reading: -32 °F
